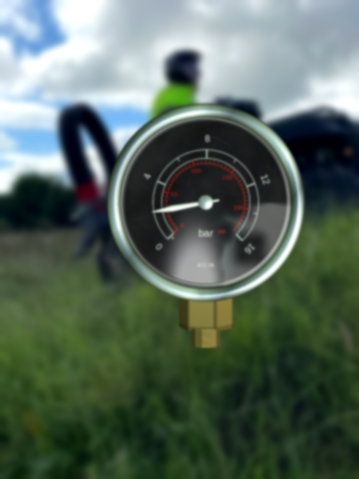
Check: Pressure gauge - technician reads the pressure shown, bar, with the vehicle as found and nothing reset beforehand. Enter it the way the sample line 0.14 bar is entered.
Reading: 2 bar
